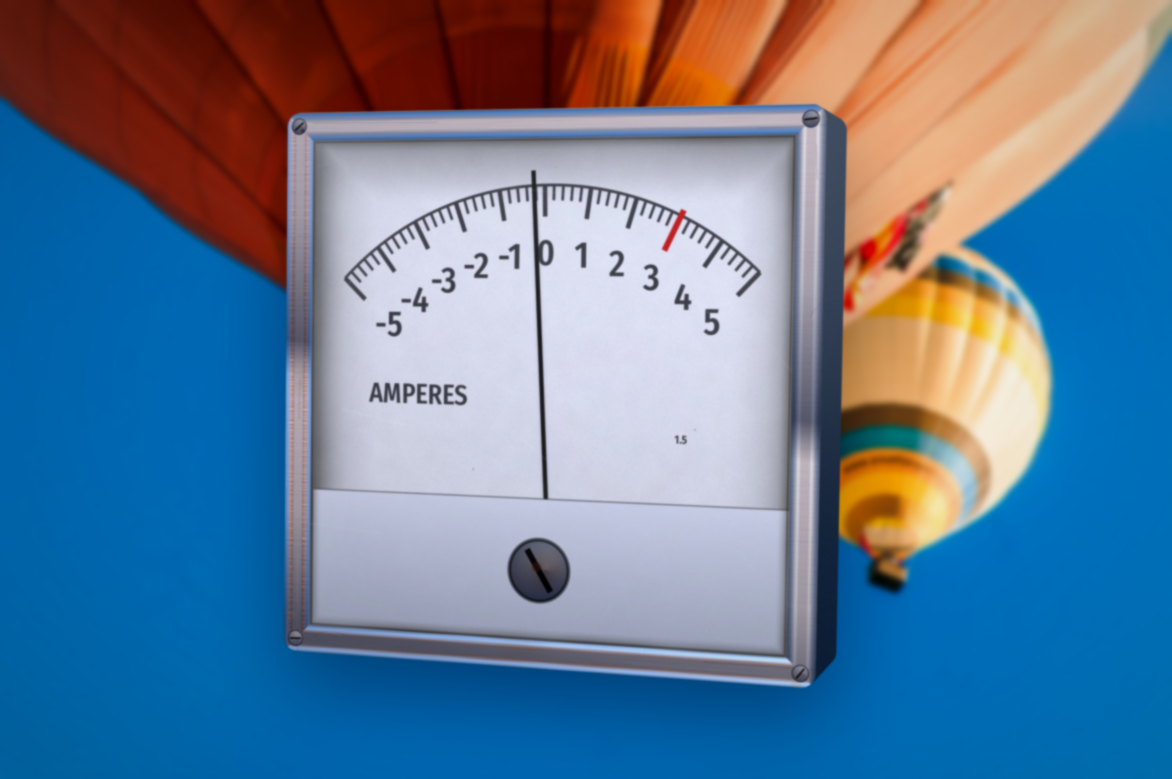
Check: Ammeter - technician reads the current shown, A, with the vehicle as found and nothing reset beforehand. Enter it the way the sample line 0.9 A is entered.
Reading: -0.2 A
